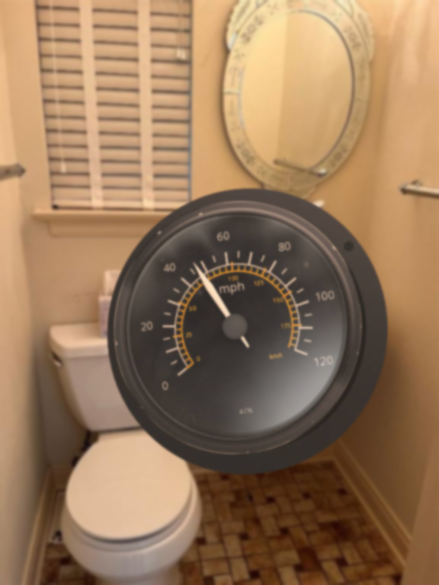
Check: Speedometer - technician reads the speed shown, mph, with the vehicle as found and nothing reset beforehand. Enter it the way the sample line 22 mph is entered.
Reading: 47.5 mph
